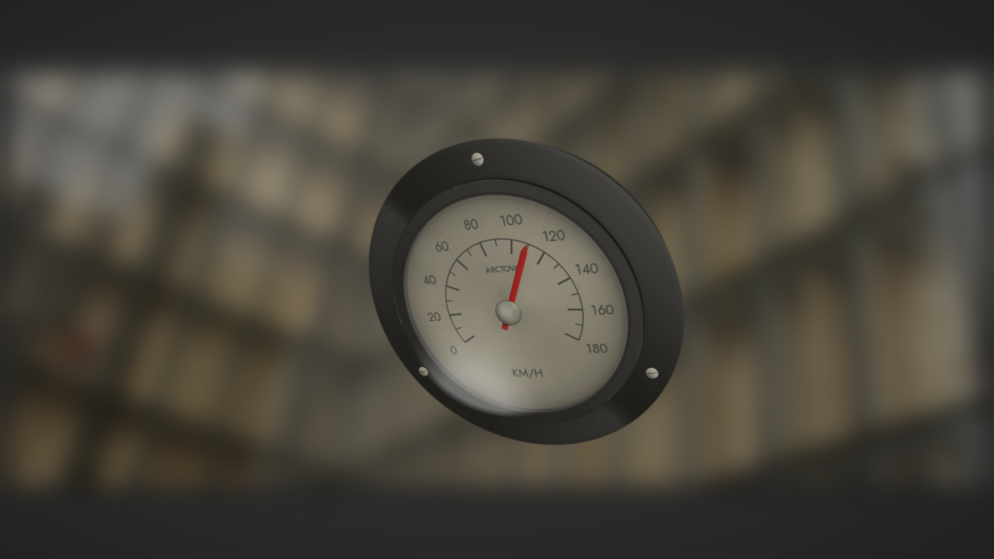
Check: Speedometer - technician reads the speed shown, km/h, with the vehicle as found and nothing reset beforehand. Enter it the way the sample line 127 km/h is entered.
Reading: 110 km/h
